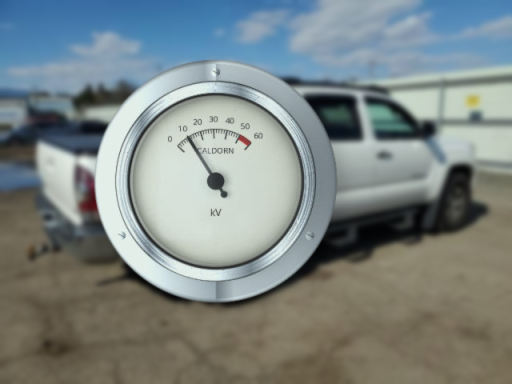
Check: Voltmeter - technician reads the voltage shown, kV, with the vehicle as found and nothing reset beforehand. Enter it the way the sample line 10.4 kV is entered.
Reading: 10 kV
